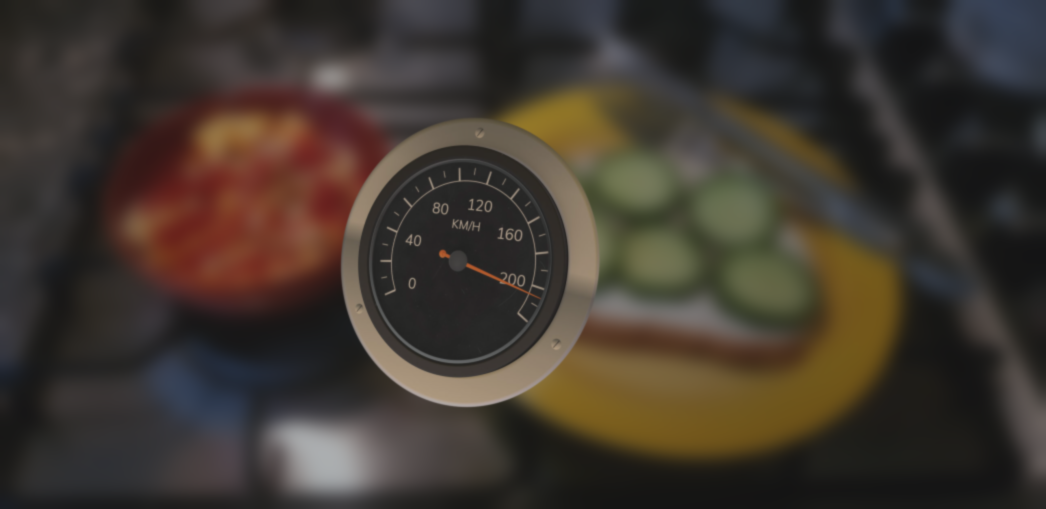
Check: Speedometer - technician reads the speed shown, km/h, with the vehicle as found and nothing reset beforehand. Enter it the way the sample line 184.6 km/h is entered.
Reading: 205 km/h
